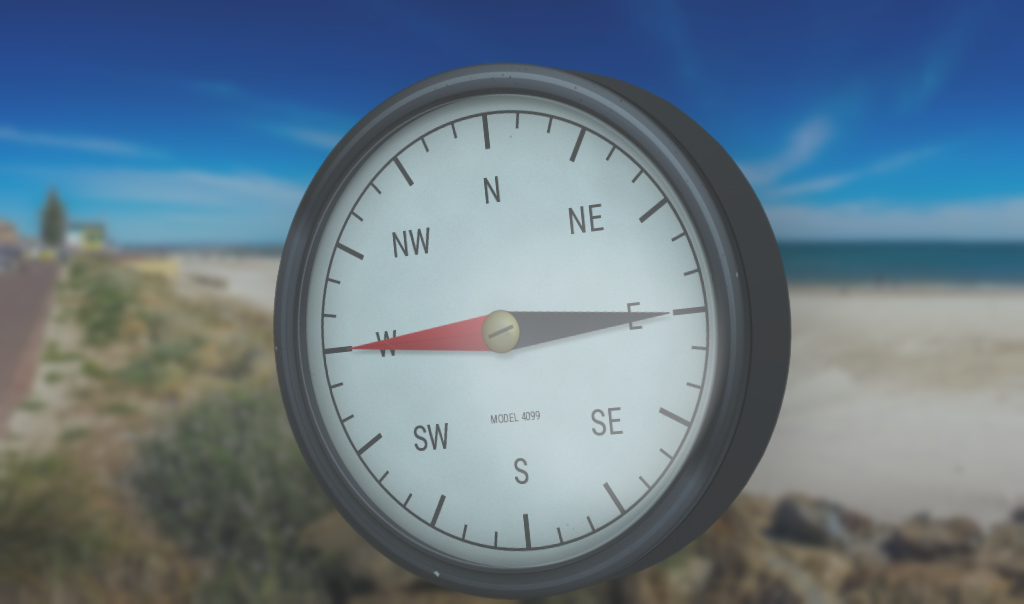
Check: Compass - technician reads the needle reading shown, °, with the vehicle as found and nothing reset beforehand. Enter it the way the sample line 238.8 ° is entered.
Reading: 270 °
